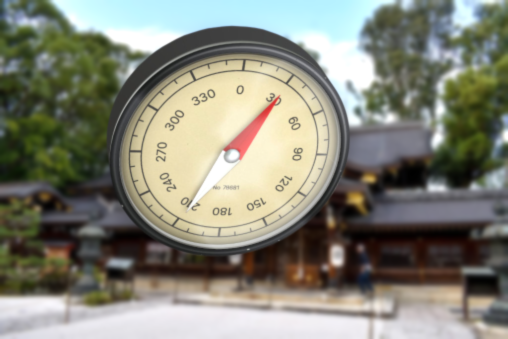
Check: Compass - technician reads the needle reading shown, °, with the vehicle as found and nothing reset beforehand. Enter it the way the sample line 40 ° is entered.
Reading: 30 °
